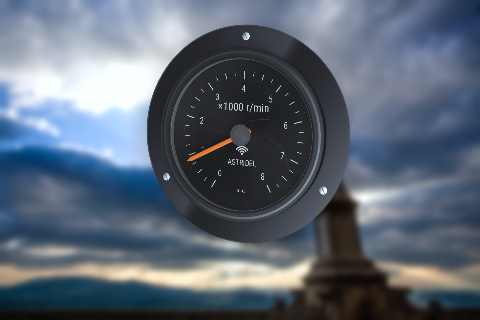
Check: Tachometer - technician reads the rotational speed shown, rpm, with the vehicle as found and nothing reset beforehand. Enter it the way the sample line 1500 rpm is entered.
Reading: 875 rpm
